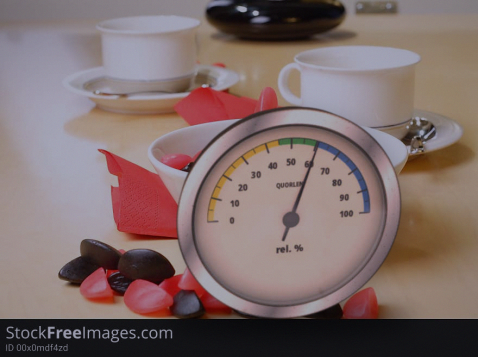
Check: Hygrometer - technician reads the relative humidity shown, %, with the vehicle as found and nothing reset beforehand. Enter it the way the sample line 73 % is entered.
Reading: 60 %
